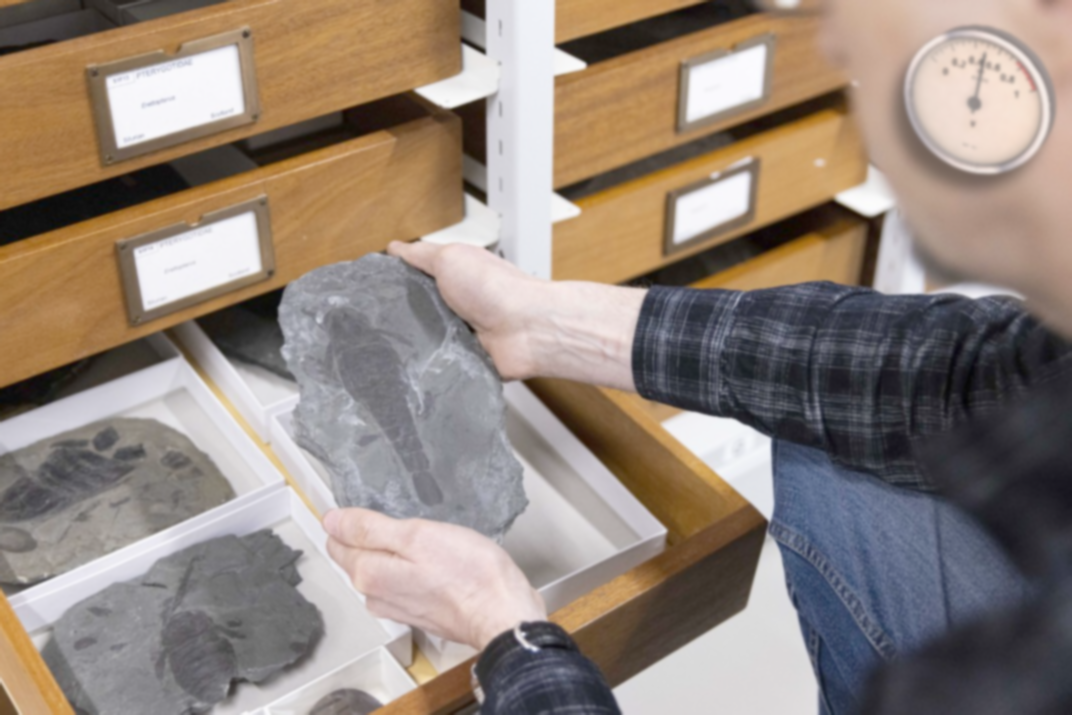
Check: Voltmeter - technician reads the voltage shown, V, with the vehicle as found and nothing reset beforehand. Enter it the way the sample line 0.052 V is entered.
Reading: 0.5 V
